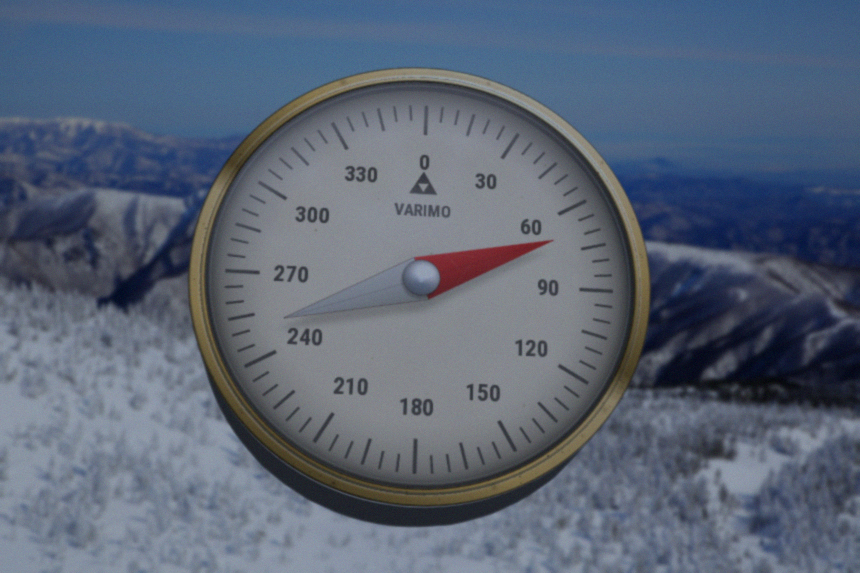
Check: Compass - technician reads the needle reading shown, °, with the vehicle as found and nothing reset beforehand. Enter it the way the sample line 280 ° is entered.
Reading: 70 °
